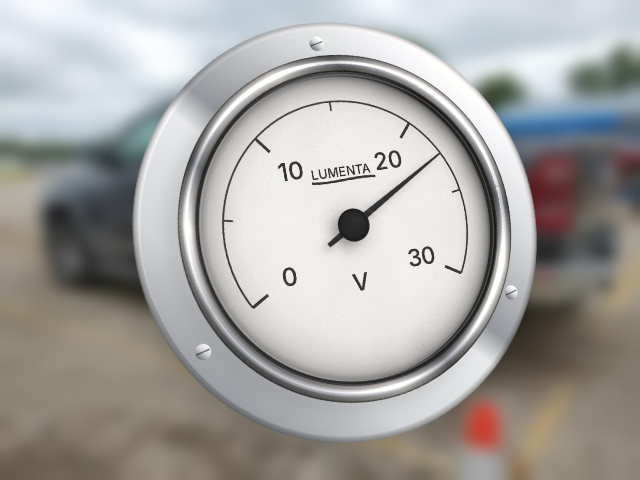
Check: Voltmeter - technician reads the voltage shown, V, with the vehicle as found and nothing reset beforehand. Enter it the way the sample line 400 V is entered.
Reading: 22.5 V
